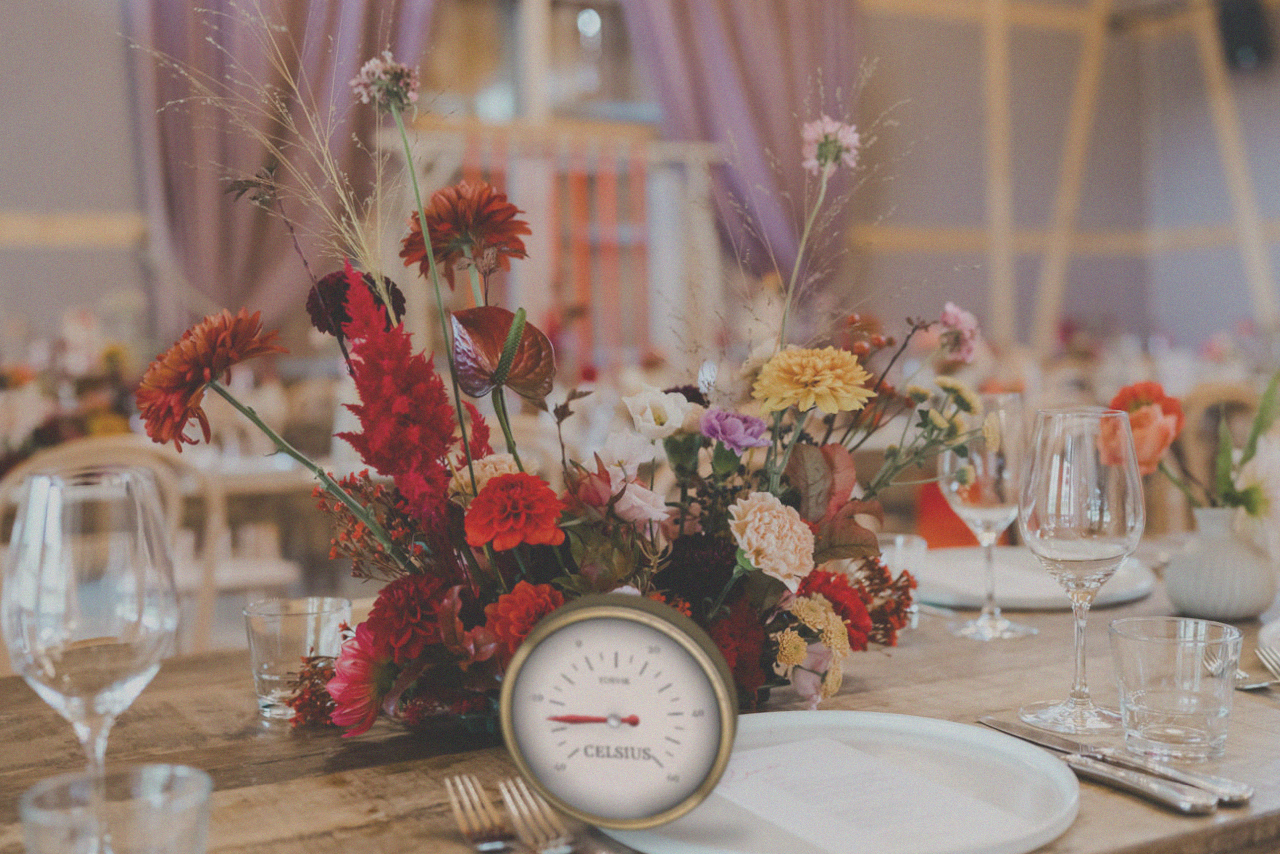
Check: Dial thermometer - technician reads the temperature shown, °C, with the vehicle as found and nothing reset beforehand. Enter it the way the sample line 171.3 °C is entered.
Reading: -25 °C
